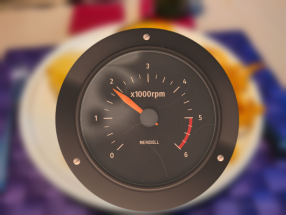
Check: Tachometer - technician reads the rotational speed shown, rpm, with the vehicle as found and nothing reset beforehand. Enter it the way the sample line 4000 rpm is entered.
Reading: 1875 rpm
